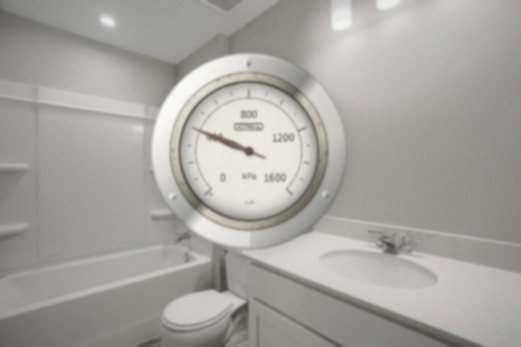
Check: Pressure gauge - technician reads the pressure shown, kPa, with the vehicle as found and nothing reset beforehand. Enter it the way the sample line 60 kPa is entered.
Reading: 400 kPa
